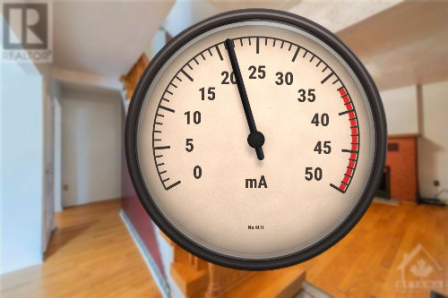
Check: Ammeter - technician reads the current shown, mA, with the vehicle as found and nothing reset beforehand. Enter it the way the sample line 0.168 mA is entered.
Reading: 21.5 mA
